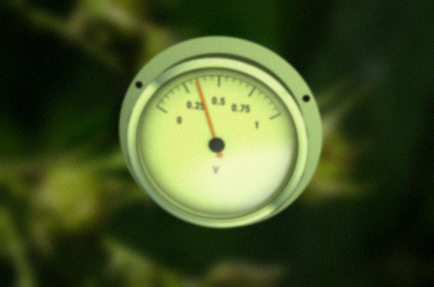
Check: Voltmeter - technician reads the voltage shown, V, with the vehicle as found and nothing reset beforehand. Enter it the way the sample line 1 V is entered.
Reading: 0.35 V
